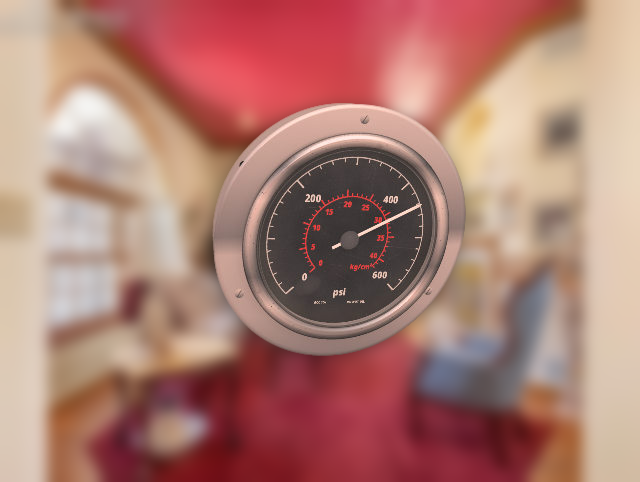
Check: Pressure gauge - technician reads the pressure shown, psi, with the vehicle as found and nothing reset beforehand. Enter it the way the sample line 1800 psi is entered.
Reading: 440 psi
